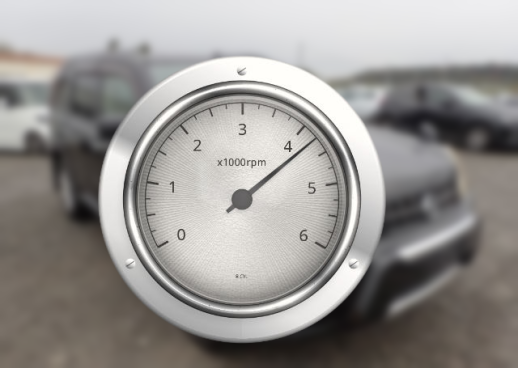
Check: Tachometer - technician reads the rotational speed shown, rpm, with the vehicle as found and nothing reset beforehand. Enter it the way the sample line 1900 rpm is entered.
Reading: 4250 rpm
